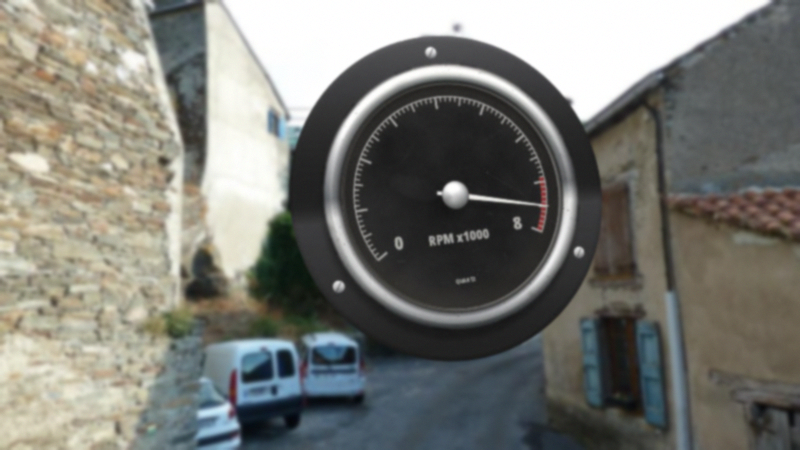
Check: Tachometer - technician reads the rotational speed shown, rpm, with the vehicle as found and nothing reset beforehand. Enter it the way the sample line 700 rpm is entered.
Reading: 7500 rpm
